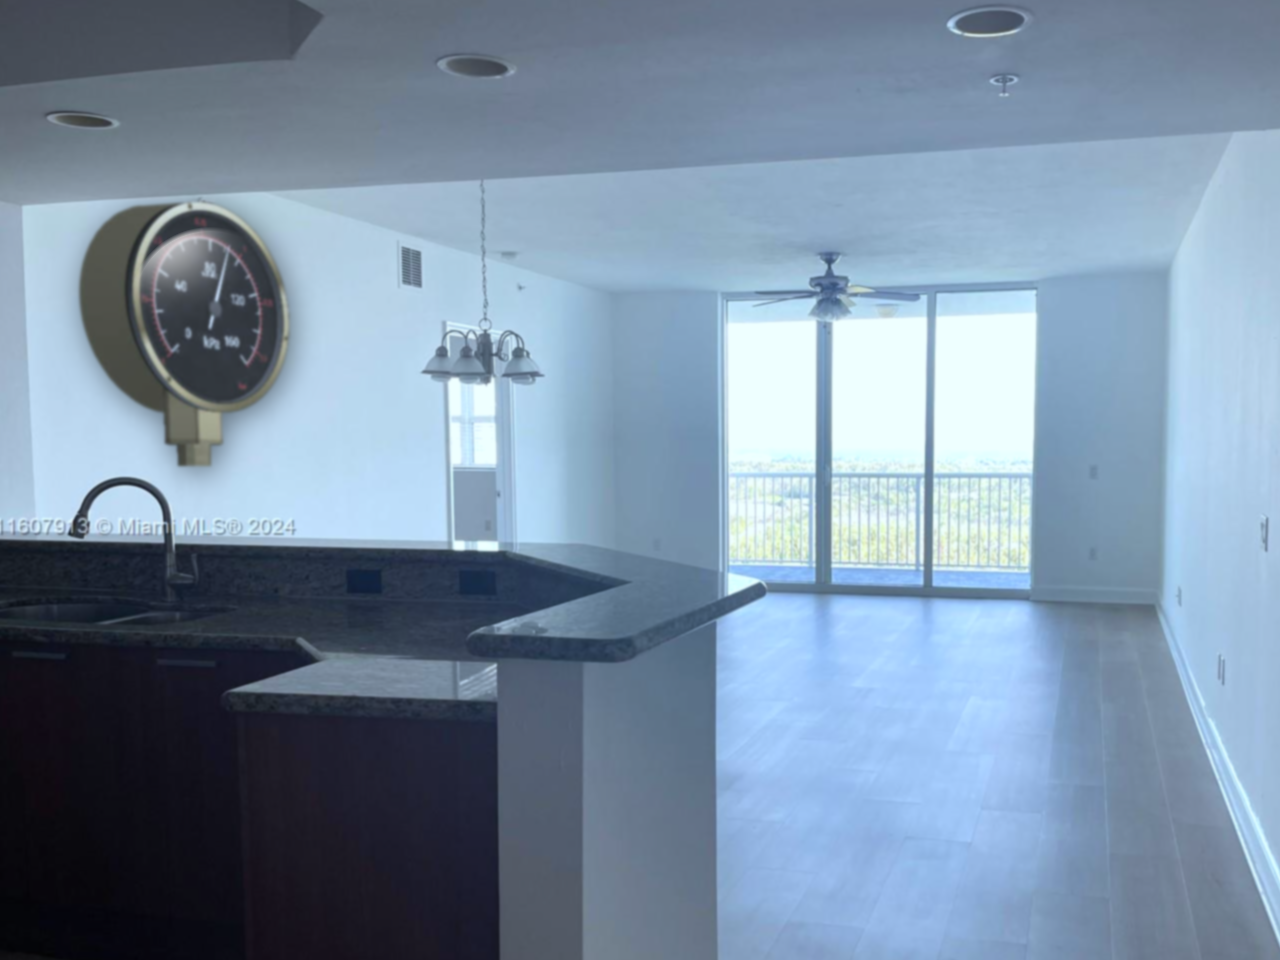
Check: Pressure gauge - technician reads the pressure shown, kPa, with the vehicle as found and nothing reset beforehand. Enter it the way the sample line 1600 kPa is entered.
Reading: 90 kPa
